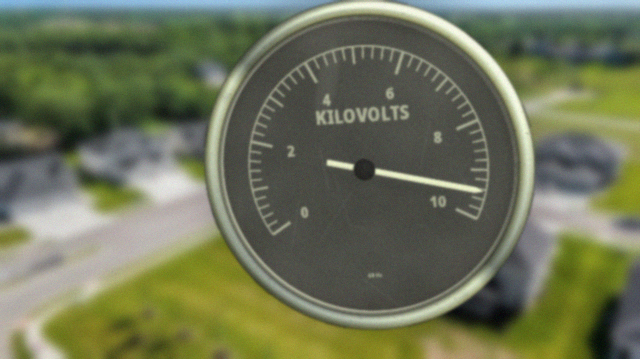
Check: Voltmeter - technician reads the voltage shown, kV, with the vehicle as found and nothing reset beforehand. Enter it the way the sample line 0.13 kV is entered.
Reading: 9.4 kV
